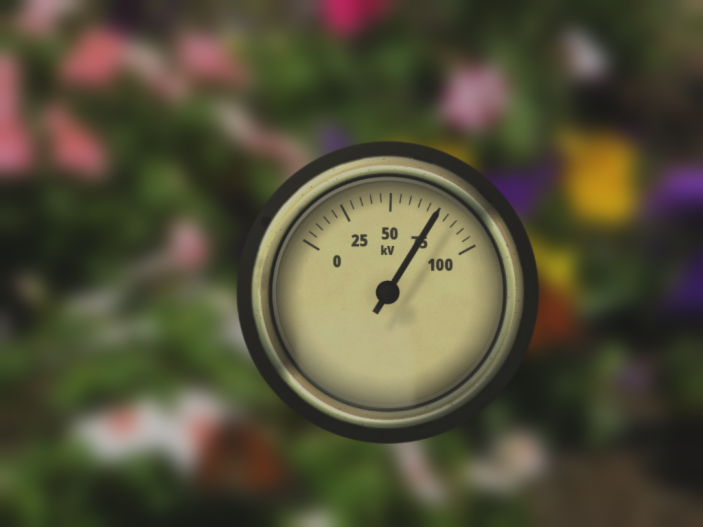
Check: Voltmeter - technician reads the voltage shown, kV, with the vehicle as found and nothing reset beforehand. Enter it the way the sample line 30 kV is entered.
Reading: 75 kV
